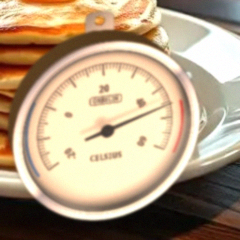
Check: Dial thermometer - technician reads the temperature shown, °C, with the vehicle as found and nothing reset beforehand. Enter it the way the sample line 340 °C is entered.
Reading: 45 °C
